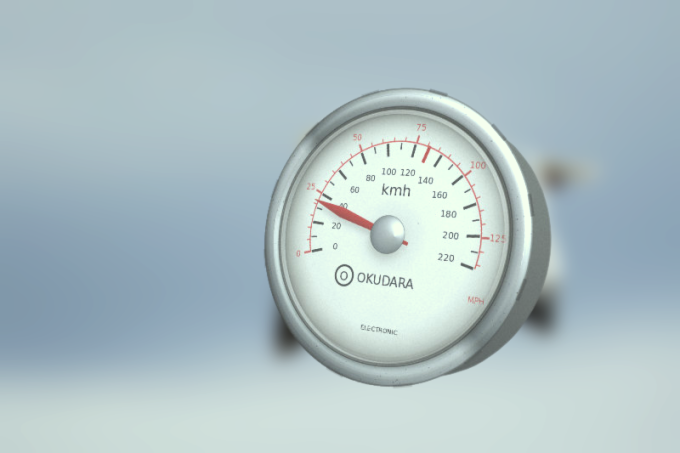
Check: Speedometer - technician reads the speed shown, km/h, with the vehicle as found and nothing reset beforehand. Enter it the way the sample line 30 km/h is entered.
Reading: 35 km/h
